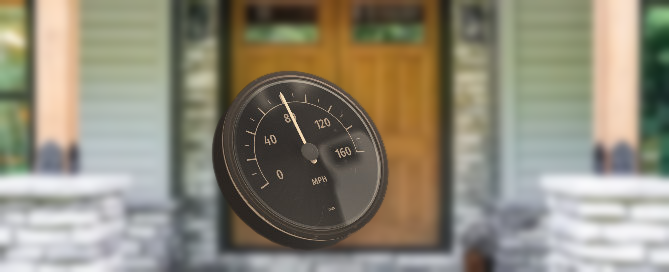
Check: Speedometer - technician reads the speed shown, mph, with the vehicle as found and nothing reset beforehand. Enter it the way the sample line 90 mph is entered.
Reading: 80 mph
